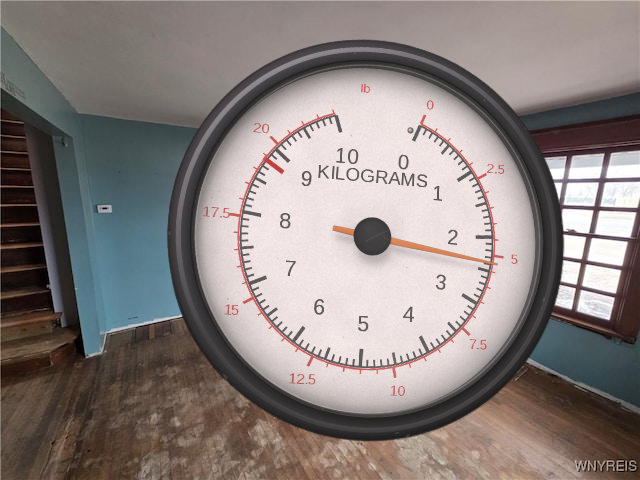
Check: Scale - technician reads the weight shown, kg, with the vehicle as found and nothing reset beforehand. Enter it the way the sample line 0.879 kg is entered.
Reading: 2.4 kg
